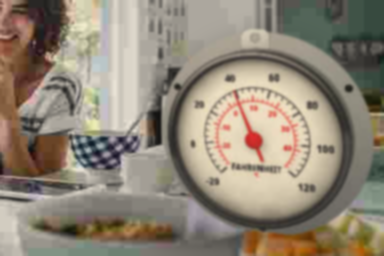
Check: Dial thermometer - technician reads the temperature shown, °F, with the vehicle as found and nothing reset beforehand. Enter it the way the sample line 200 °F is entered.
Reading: 40 °F
